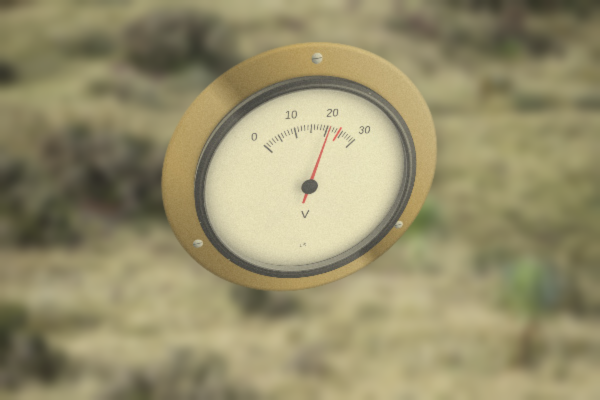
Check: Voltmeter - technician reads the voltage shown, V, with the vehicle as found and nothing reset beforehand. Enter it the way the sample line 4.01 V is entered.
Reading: 20 V
